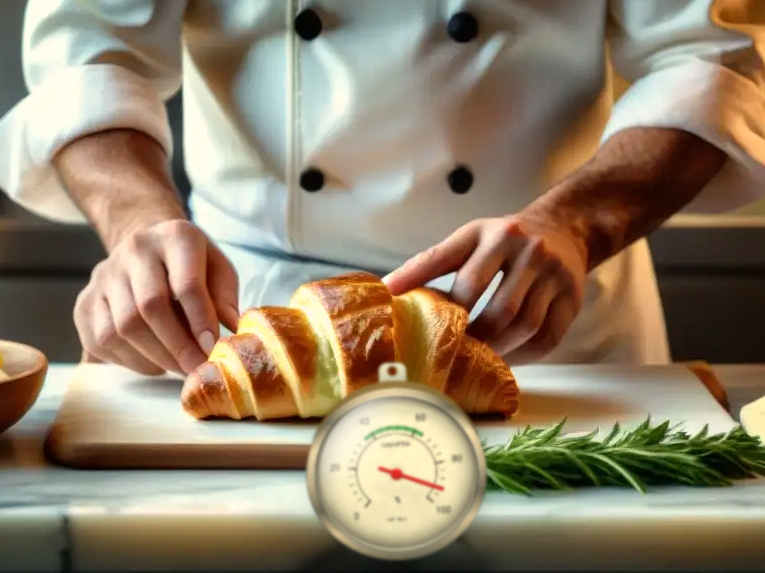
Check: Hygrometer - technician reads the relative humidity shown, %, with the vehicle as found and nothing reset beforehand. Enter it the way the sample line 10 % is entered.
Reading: 92 %
